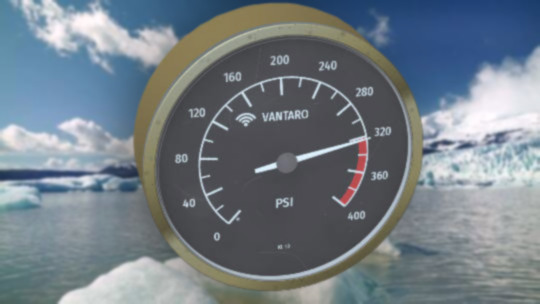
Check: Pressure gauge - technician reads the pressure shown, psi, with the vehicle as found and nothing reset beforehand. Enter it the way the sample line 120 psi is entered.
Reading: 320 psi
